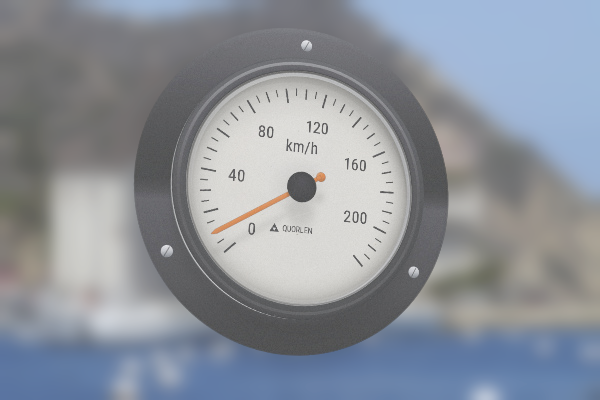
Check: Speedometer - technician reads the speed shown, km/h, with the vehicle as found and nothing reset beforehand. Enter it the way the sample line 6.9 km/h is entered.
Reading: 10 km/h
